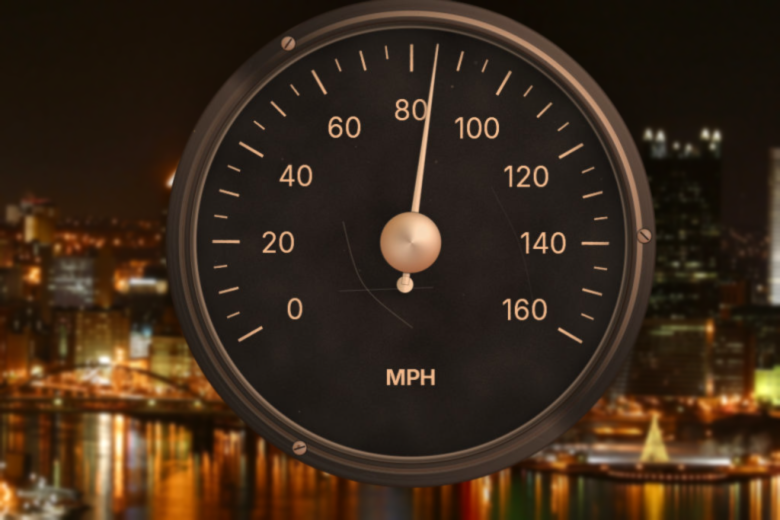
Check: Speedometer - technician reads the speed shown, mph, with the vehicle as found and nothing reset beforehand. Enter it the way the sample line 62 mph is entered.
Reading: 85 mph
